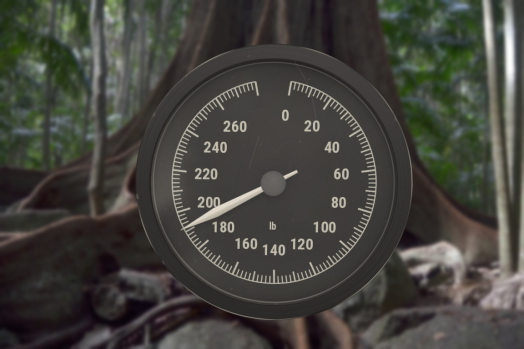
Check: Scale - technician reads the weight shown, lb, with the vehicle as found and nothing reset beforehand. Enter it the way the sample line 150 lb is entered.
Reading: 192 lb
